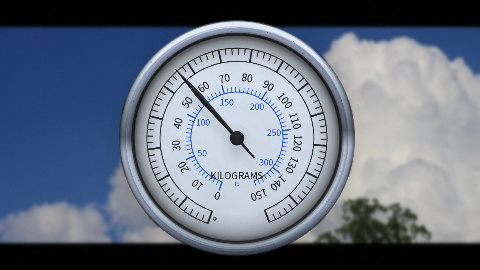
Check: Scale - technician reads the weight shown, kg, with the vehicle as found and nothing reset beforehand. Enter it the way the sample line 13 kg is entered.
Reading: 56 kg
